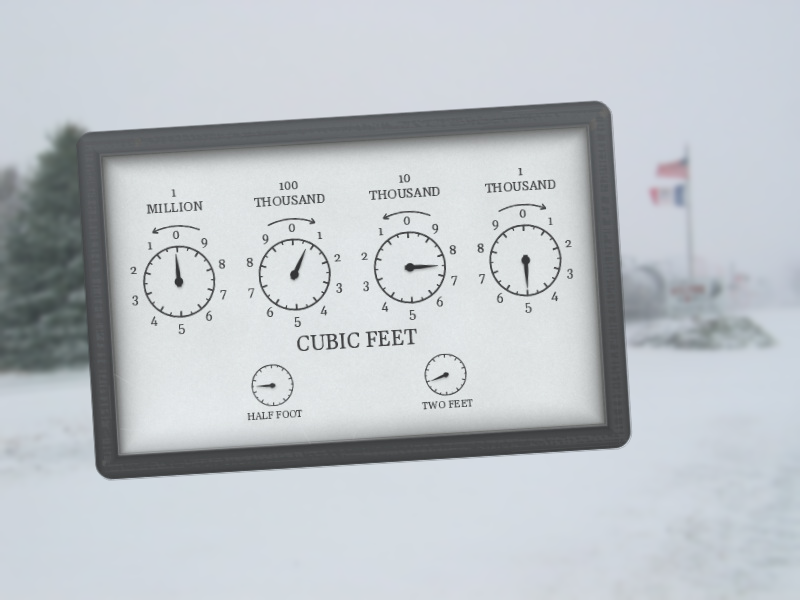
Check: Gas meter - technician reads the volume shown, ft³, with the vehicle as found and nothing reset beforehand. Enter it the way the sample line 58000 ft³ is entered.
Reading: 7500 ft³
